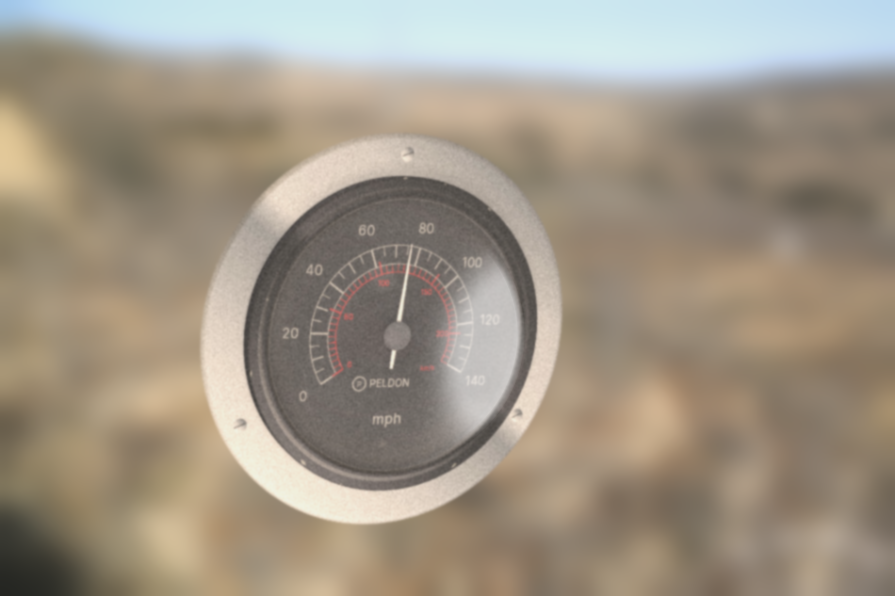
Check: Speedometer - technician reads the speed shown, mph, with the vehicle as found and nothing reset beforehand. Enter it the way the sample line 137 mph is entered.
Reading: 75 mph
